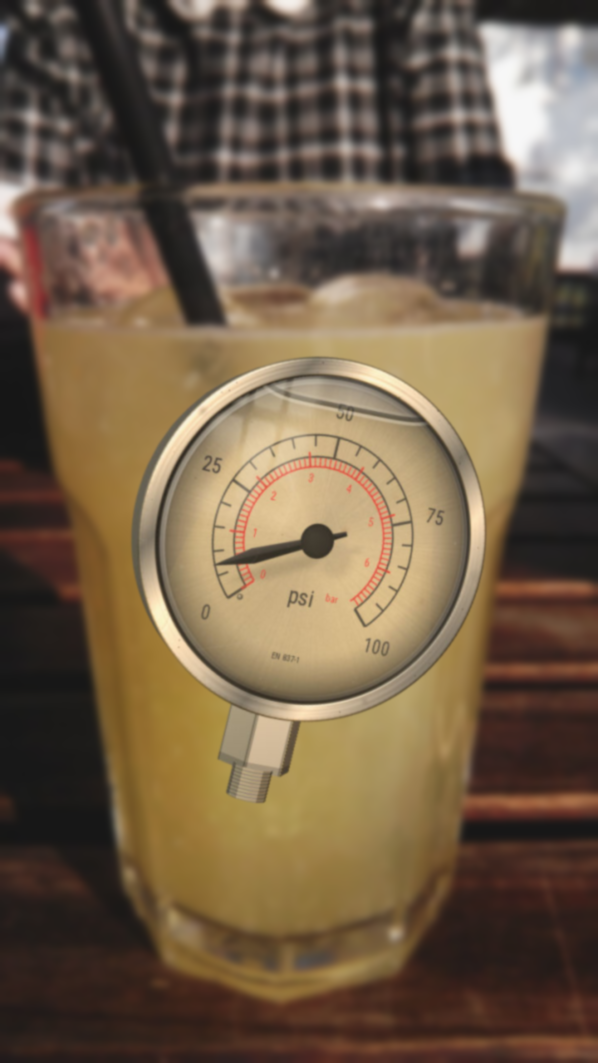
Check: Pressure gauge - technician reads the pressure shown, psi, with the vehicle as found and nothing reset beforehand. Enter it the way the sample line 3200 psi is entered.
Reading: 7.5 psi
